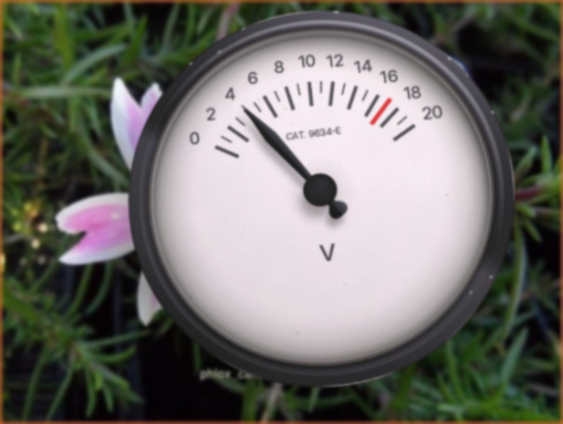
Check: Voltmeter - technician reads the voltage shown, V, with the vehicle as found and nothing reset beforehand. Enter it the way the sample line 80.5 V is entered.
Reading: 4 V
